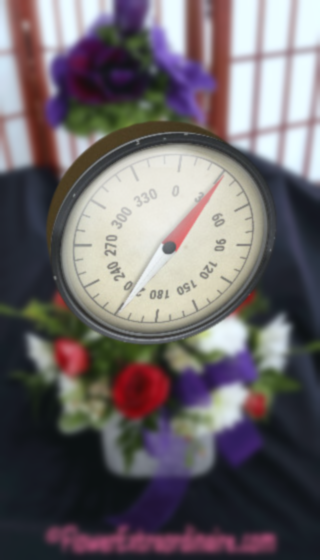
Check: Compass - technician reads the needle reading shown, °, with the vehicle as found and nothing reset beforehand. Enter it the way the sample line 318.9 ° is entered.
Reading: 30 °
